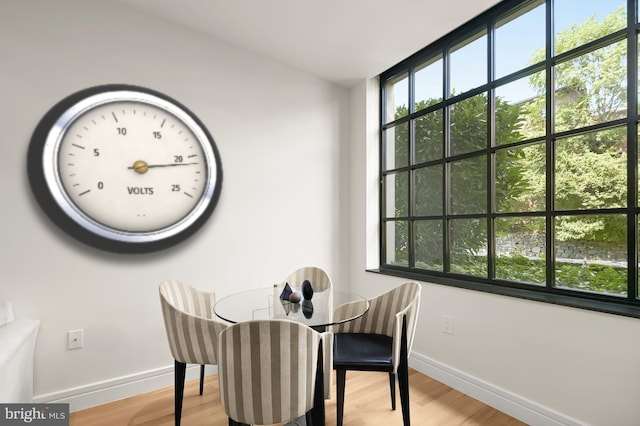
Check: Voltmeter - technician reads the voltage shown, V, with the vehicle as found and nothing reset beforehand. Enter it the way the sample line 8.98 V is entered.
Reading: 21 V
